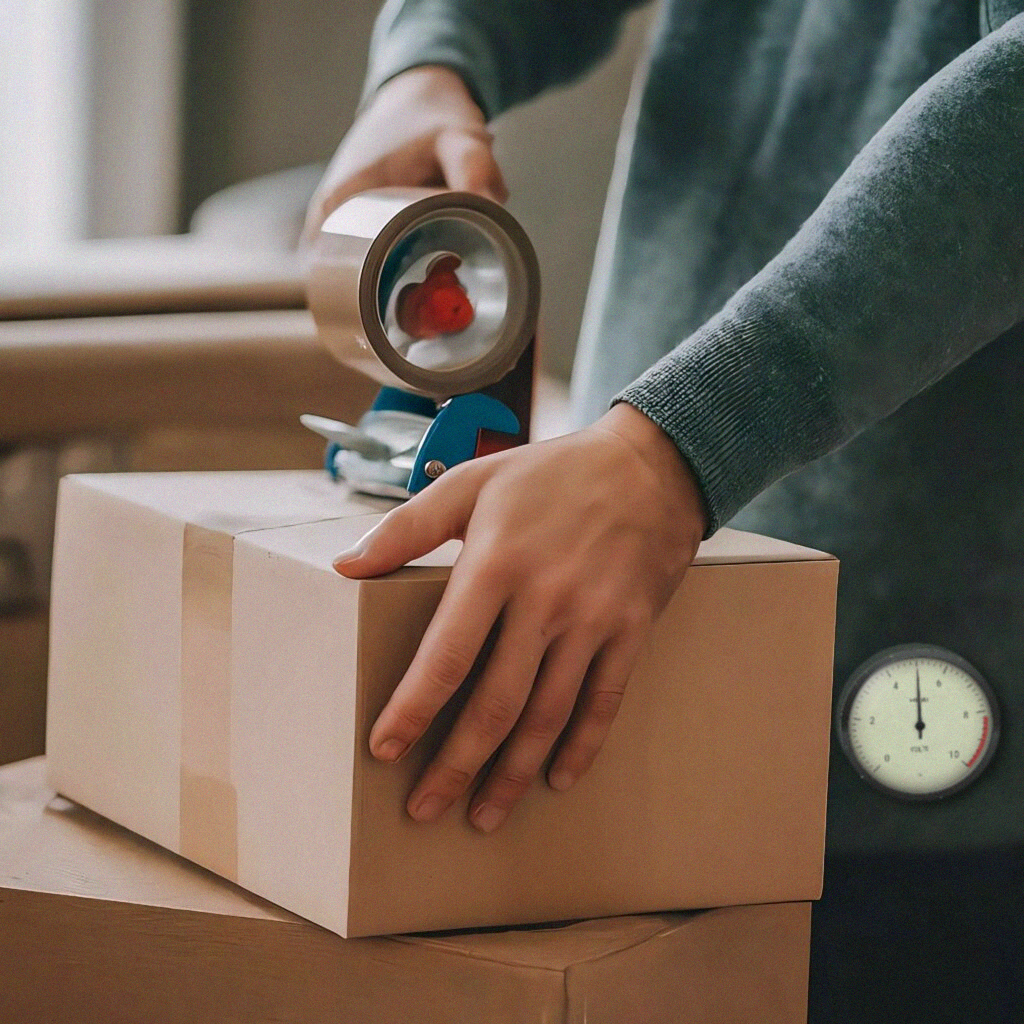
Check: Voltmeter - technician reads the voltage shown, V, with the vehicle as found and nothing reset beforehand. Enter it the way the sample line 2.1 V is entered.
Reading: 5 V
